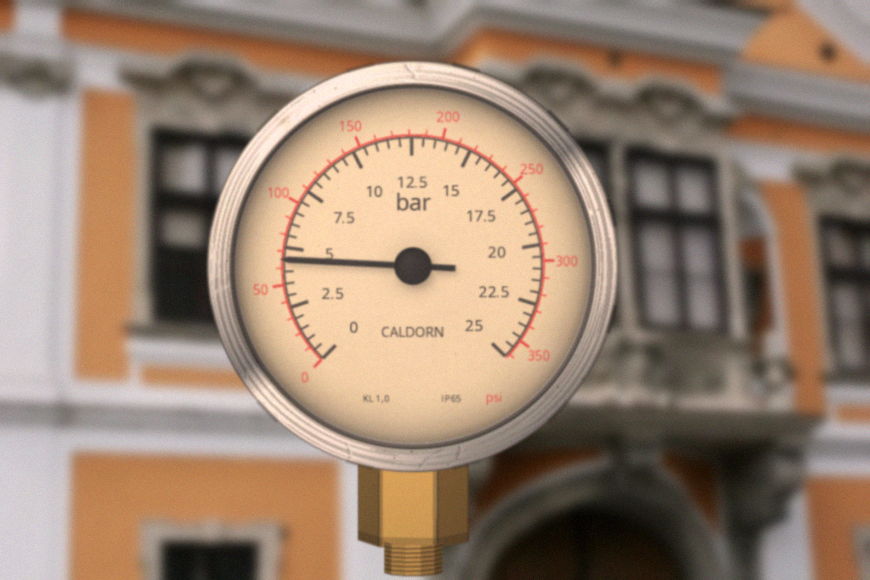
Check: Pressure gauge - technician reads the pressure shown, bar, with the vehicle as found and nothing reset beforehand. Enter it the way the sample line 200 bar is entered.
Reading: 4.5 bar
